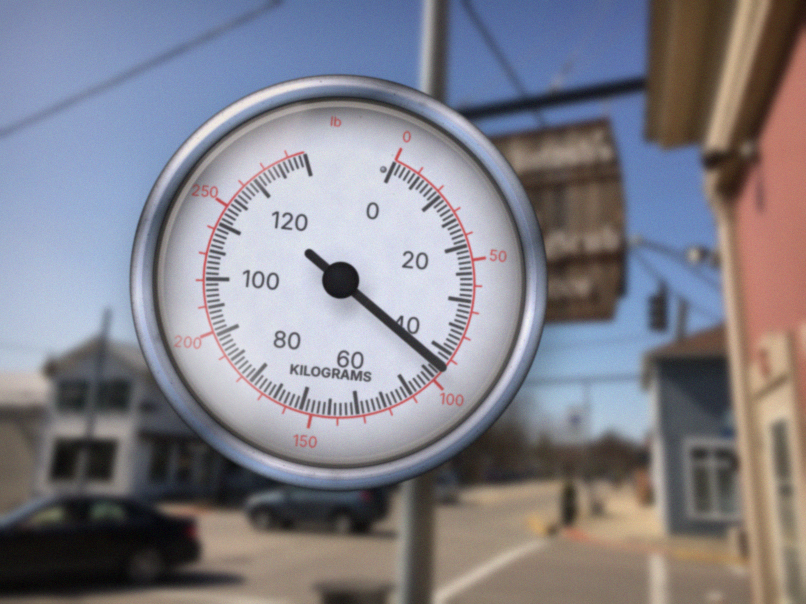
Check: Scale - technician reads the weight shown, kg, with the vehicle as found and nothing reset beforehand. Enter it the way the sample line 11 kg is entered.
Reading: 43 kg
